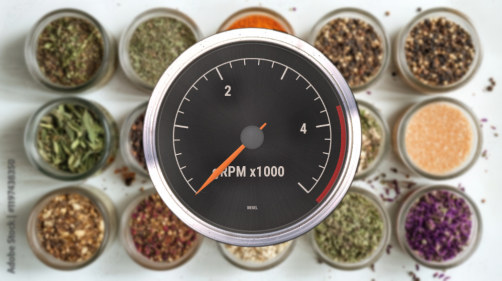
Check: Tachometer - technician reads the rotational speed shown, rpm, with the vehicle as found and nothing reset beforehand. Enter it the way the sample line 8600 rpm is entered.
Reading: 0 rpm
